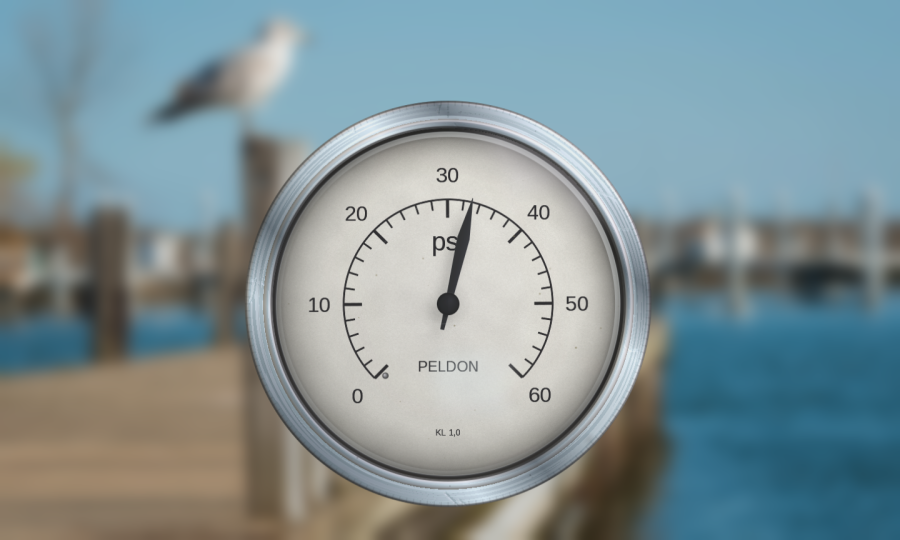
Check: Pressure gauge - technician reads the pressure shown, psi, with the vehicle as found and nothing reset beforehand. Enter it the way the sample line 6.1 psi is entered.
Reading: 33 psi
